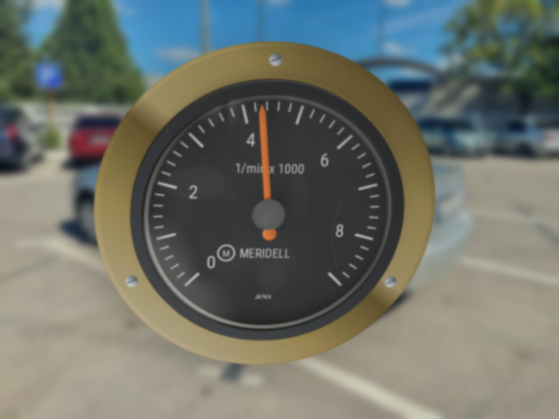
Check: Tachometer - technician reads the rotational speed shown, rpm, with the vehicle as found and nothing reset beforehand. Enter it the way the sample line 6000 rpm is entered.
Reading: 4300 rpm
